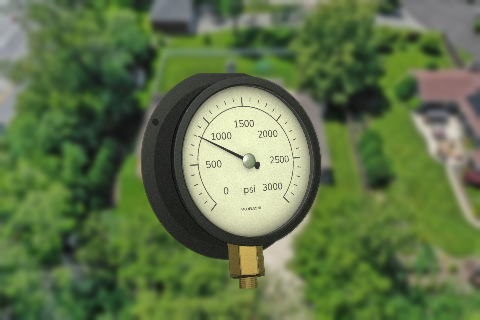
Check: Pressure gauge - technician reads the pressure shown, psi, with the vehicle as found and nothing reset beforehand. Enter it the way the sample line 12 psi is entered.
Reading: 800 psi
